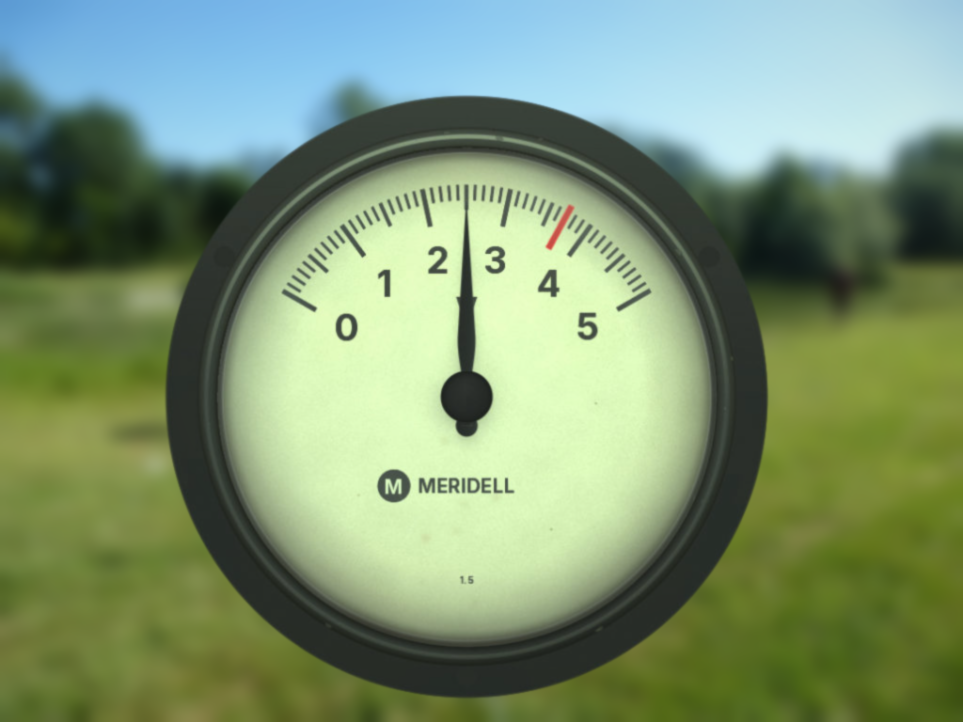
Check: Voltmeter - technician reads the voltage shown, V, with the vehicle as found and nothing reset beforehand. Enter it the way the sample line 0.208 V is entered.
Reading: 2.5 V
